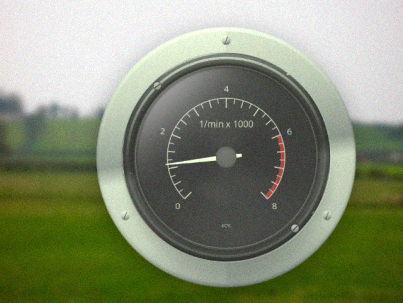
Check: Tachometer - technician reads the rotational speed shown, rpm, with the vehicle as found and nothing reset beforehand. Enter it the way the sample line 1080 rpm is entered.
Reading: 1125 rpm
